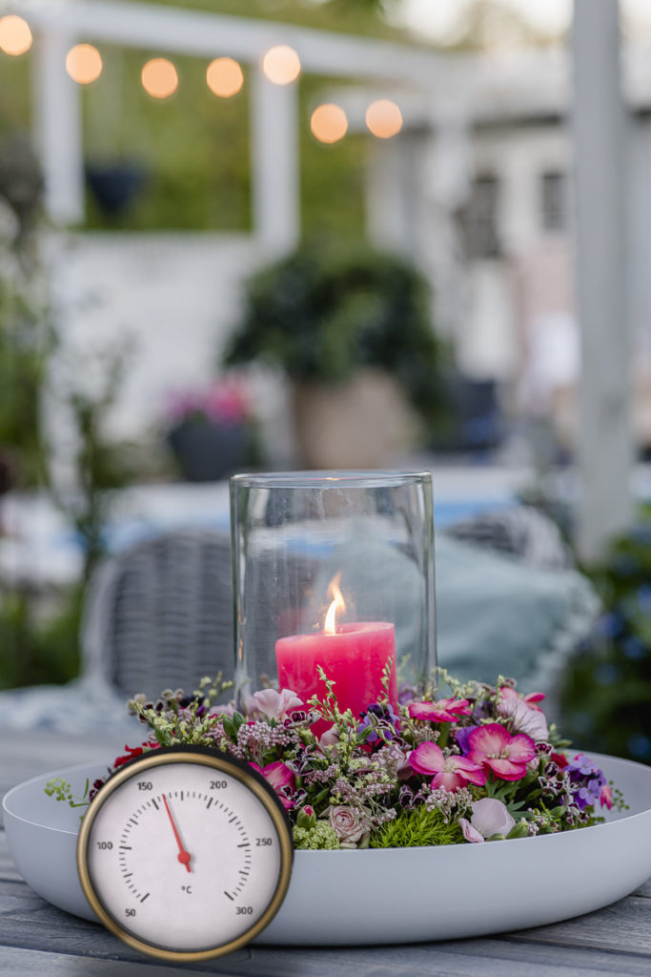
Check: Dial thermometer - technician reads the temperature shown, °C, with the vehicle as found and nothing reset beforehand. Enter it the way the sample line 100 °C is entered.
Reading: 160 °C
